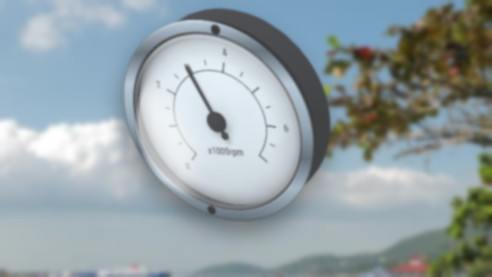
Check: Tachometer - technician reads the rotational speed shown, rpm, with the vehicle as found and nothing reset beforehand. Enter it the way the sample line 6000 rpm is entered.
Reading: 3000 rpm
